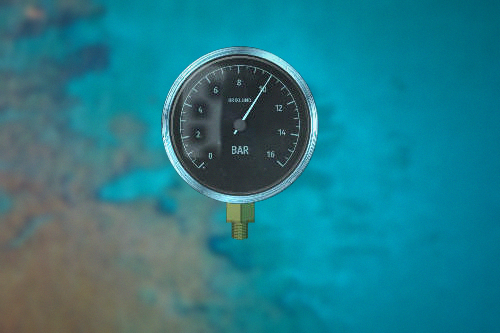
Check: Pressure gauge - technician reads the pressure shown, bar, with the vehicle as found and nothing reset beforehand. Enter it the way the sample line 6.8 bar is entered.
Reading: 10 bar
